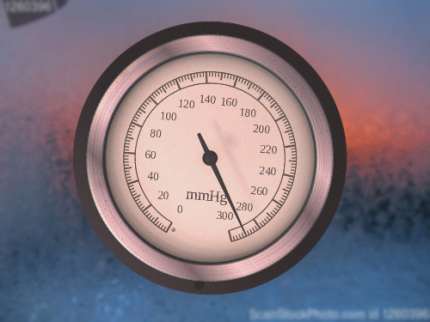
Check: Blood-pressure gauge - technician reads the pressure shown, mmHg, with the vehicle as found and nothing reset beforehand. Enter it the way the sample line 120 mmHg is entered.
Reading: 290 mmHg
